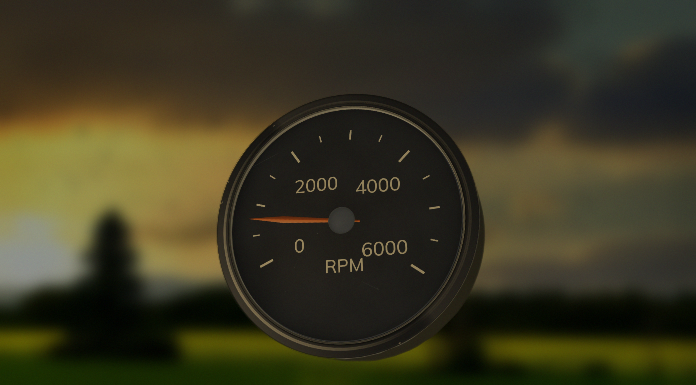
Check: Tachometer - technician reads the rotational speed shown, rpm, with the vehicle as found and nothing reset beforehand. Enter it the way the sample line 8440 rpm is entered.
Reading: 750 rpm
